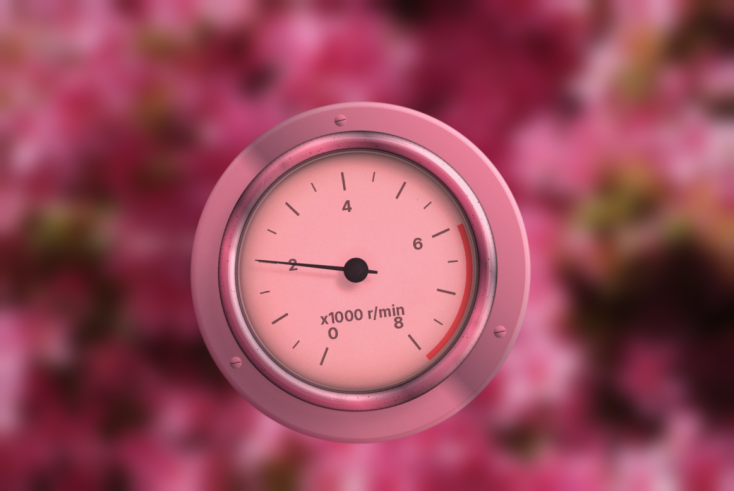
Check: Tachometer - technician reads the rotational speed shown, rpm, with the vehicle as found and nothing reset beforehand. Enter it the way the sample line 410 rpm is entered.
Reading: 2000 rpm
